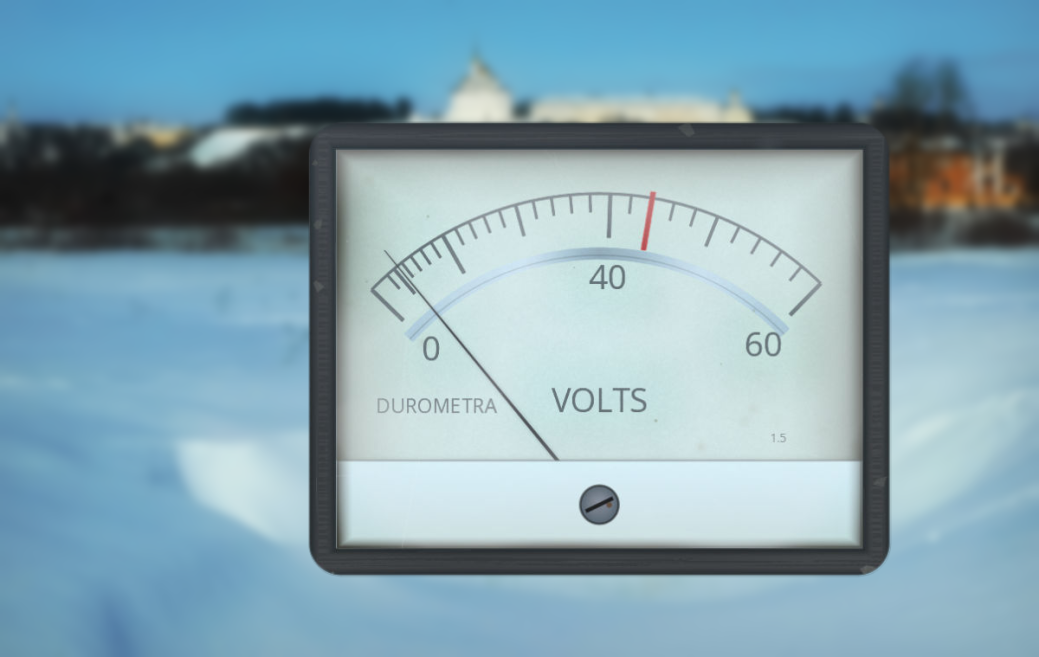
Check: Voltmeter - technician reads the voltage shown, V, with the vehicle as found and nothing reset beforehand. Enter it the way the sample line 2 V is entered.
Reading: 11 V
